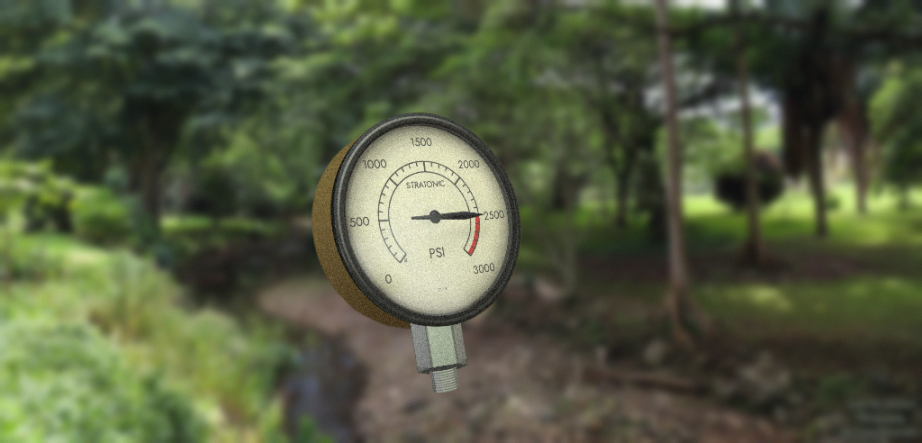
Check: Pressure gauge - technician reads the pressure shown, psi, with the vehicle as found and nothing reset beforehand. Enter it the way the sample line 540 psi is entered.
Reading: 2500 psi
